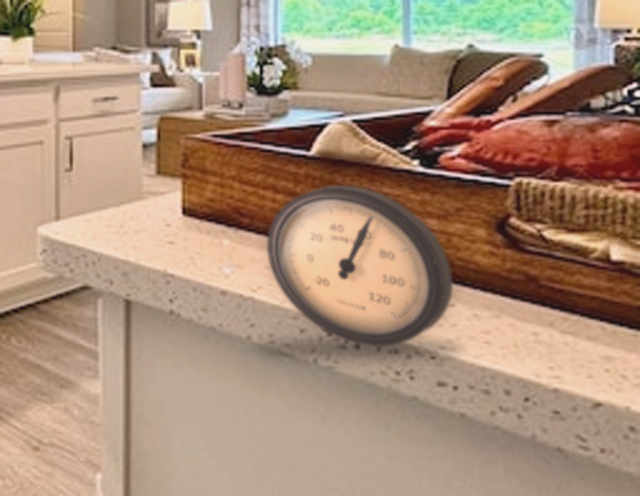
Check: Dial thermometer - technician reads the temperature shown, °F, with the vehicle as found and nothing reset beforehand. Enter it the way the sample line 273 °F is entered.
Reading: 60 °F
